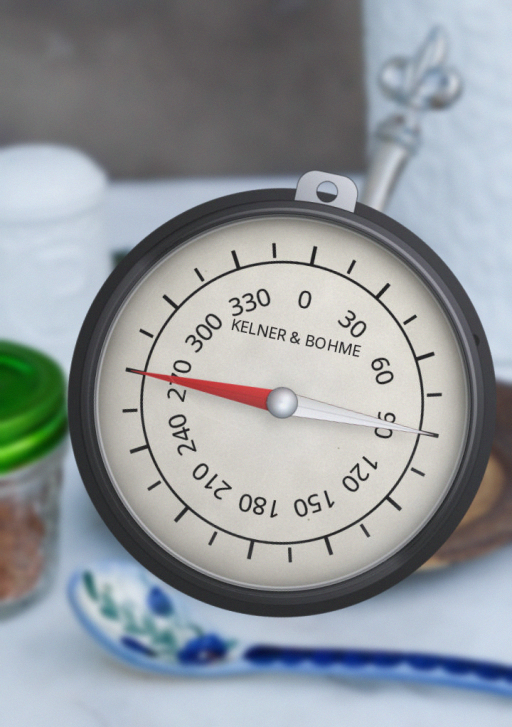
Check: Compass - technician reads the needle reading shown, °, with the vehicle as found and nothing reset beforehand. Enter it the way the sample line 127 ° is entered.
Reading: 270 °
